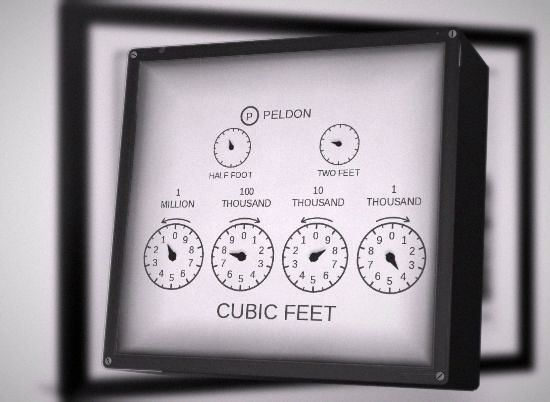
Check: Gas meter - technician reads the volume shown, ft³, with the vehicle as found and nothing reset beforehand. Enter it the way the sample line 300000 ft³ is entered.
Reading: 78400 ft³
